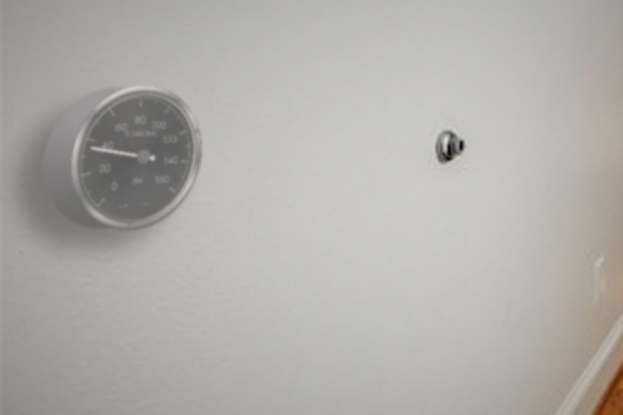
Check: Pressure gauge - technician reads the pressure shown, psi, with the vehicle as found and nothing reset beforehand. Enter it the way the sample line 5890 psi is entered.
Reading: 35 psi
